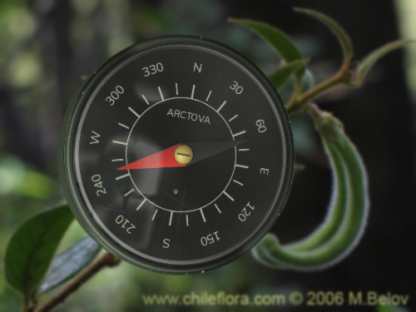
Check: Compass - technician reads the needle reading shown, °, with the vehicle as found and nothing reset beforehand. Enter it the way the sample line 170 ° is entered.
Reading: 247.5 °
